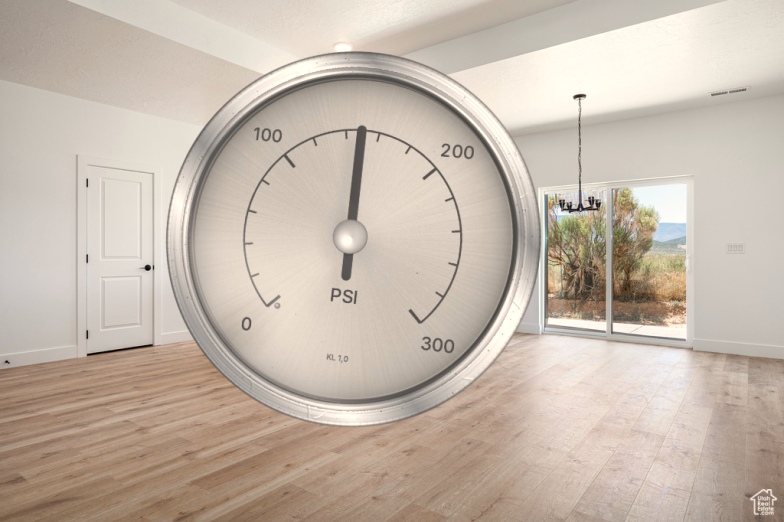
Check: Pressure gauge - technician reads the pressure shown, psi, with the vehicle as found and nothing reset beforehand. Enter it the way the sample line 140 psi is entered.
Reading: 150 psi
